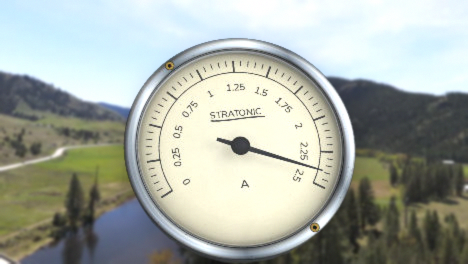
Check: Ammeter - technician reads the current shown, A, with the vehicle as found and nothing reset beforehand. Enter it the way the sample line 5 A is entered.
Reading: 2.4 A
